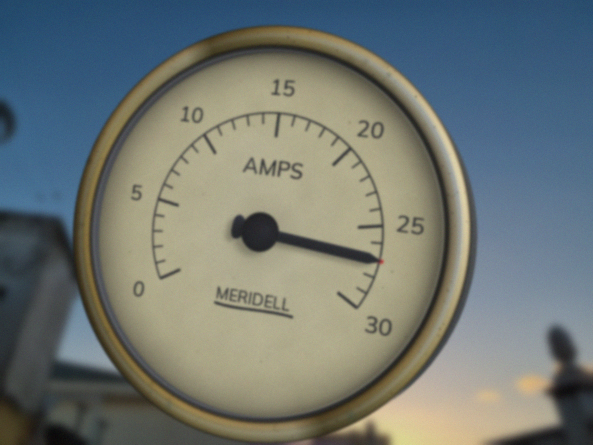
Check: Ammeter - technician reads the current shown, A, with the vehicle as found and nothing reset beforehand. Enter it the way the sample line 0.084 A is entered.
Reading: 27 A
